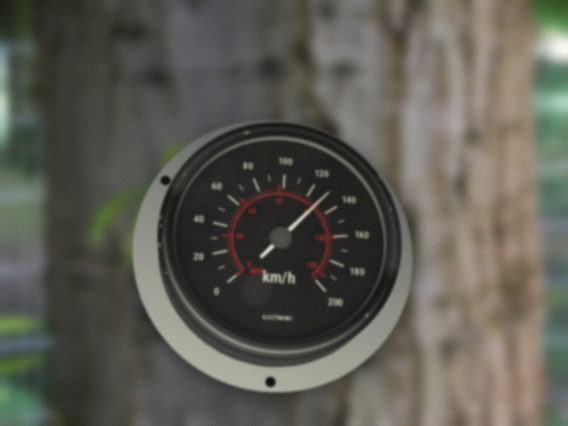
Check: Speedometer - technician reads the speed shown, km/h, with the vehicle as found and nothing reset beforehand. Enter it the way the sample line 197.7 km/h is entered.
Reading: 130 km/h
